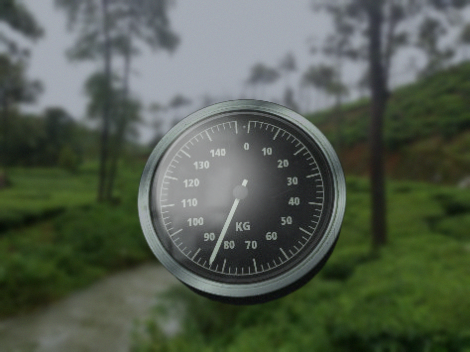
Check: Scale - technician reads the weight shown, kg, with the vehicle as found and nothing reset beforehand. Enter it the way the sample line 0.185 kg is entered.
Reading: 84 kg
